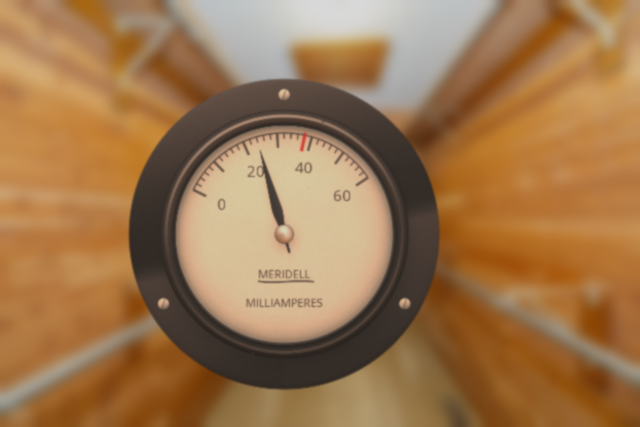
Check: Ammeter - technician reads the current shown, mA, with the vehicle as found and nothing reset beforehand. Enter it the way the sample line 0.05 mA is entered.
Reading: 24 mA
